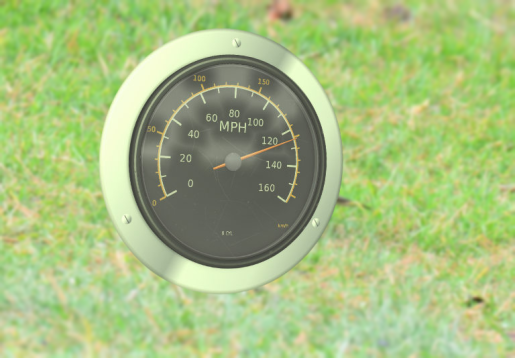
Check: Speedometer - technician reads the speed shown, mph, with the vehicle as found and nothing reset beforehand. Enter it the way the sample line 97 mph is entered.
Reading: 125 mph
